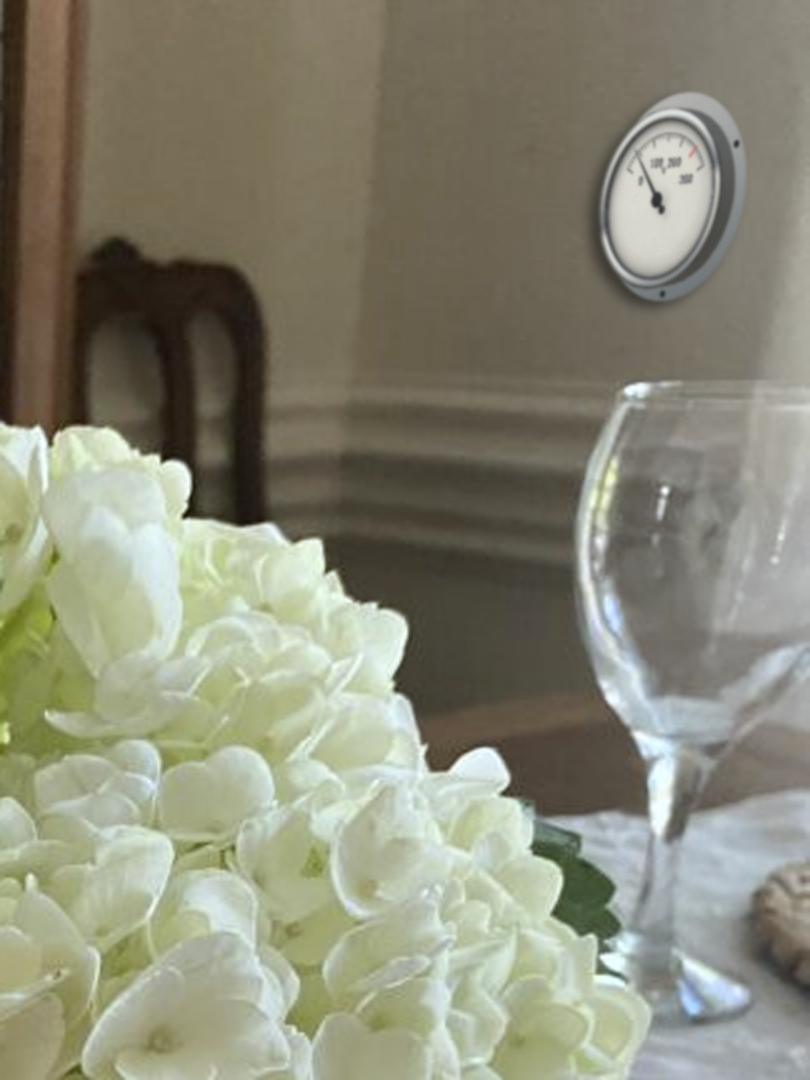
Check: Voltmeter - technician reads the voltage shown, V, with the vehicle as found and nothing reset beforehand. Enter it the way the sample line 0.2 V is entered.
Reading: 50 V
